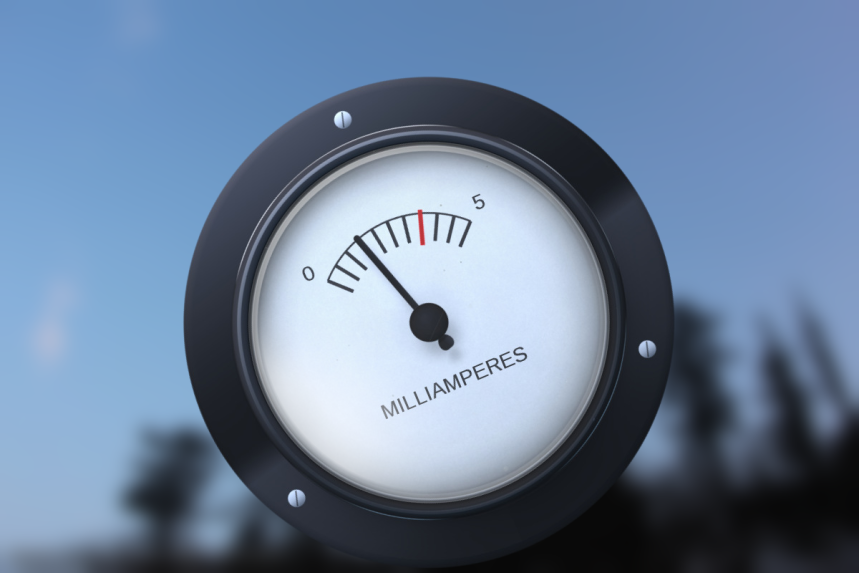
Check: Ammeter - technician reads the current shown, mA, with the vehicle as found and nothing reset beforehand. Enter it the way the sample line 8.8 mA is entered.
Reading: 1.5 mA
